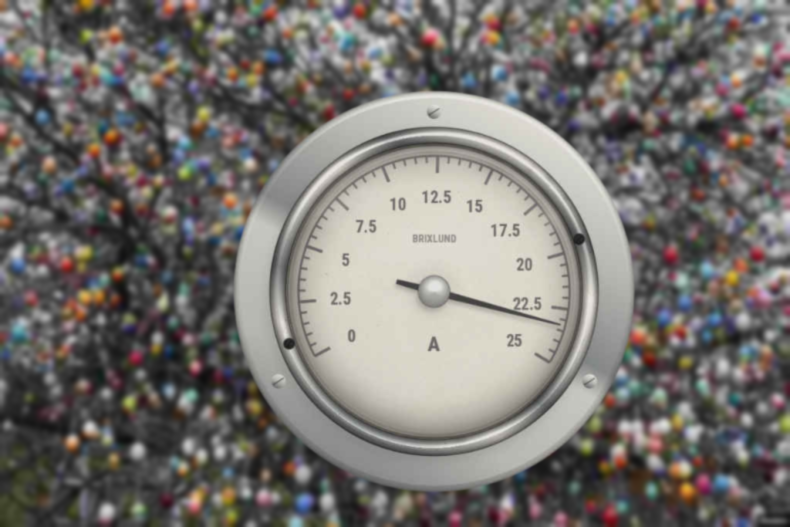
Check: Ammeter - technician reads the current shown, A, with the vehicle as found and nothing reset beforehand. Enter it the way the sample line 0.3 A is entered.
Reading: 23.25 A
